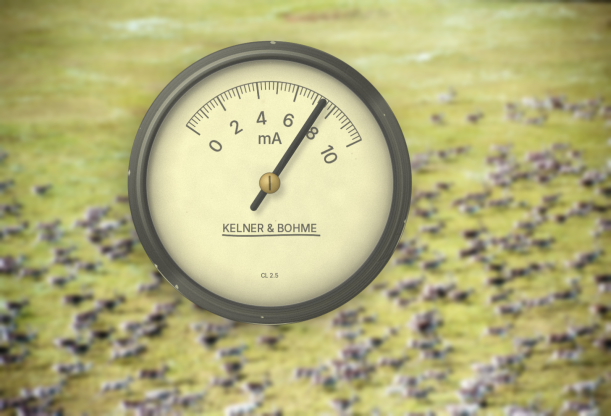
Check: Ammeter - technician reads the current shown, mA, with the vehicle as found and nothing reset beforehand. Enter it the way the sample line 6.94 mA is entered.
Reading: 7.4 mA
